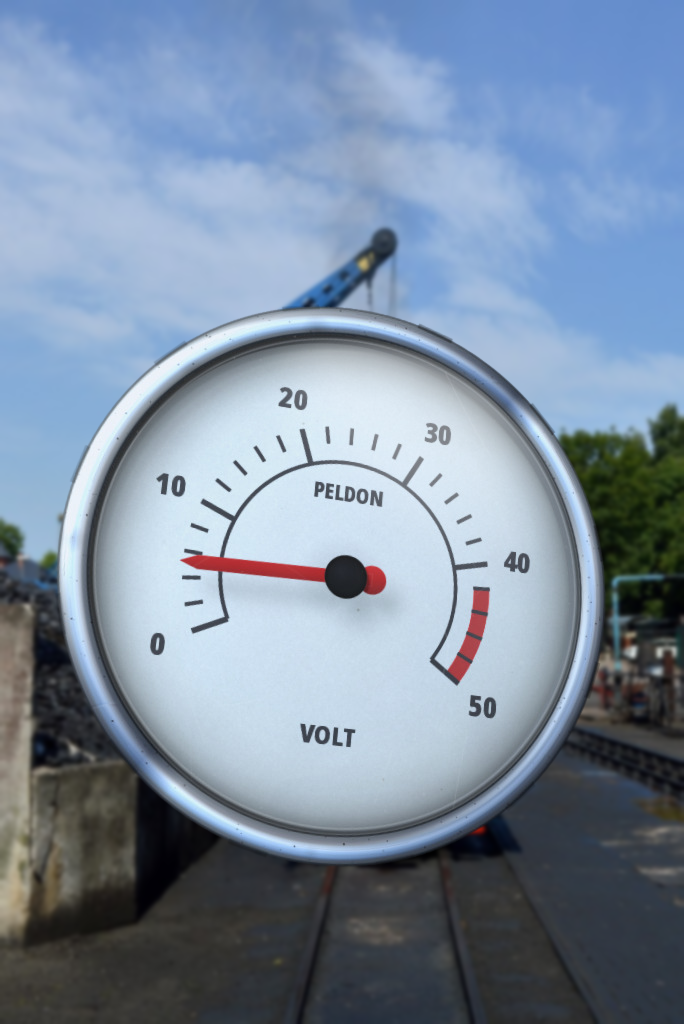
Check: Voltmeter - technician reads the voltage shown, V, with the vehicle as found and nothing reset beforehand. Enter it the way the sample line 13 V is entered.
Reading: 5 V
